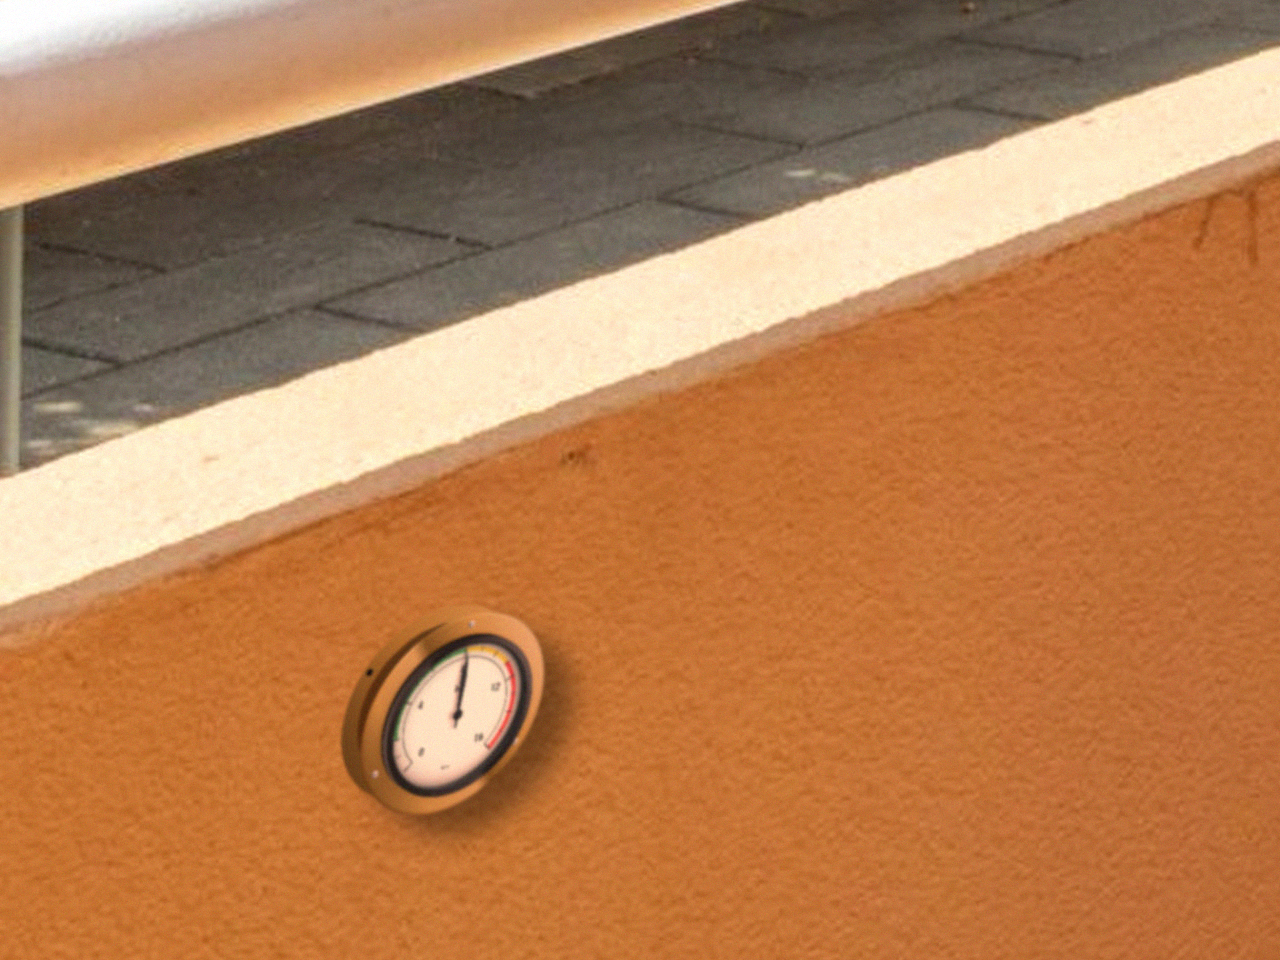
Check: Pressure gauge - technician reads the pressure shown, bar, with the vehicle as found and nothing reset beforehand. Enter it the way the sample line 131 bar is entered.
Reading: 8 bar
